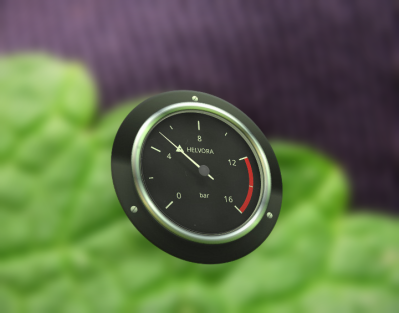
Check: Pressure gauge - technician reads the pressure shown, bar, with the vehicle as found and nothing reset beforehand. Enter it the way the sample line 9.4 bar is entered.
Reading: 5 bar
